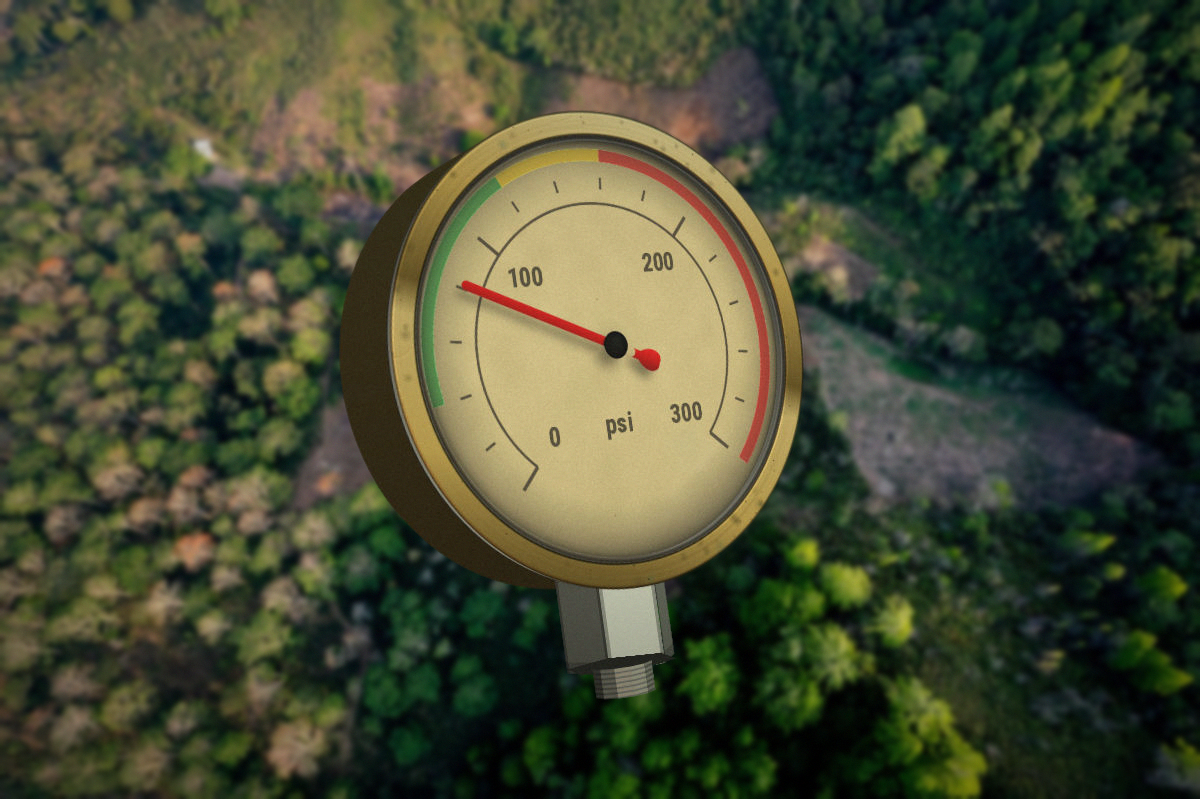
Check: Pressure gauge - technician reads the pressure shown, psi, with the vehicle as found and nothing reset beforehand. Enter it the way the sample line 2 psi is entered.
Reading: 80 psi
